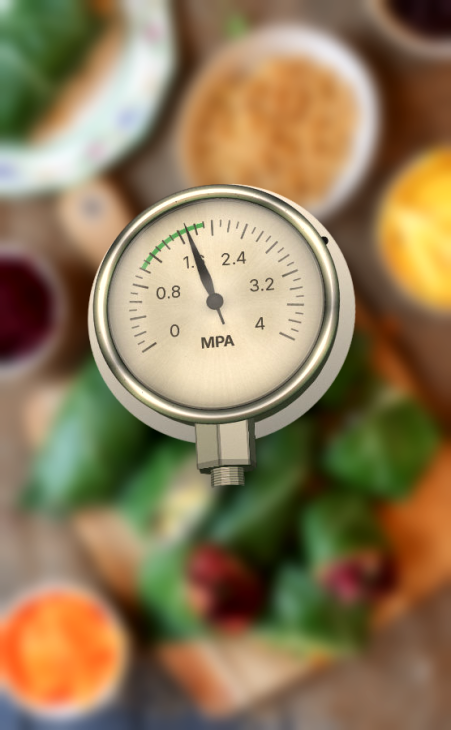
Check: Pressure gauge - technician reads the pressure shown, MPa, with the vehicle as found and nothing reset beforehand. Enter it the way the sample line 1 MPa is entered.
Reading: 1.7 MPa
